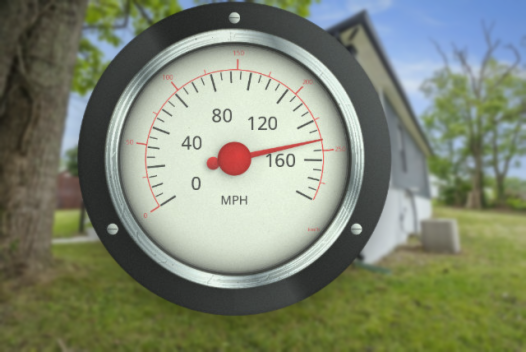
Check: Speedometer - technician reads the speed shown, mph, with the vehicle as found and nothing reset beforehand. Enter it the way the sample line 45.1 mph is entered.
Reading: 150 mph
